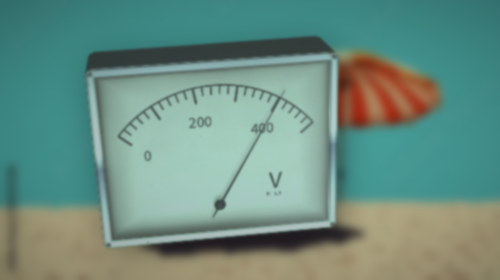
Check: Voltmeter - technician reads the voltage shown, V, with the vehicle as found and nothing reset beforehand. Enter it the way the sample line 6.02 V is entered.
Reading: 400 V
